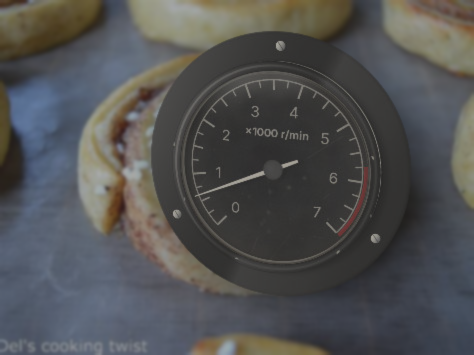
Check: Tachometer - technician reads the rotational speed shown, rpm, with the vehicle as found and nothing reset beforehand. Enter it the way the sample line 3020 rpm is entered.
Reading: 625 rpm
